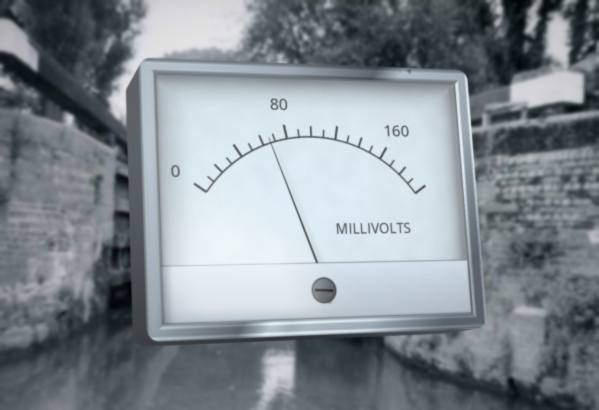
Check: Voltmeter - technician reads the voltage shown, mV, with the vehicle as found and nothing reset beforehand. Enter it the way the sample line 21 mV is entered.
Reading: 65 mV
